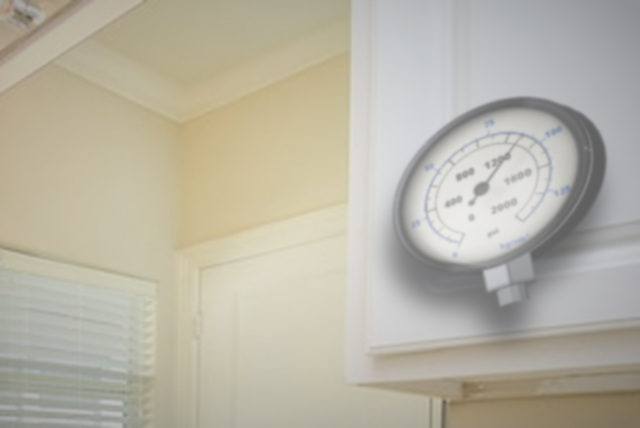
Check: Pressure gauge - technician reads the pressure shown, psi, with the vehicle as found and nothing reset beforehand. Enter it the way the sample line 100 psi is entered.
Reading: 1300 psi
